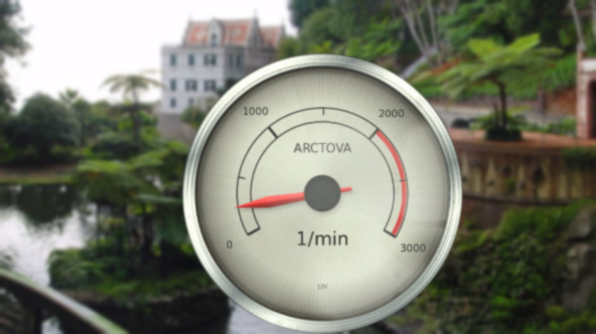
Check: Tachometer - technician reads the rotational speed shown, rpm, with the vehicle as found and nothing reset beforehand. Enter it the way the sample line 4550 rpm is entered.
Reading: 250 rpm
